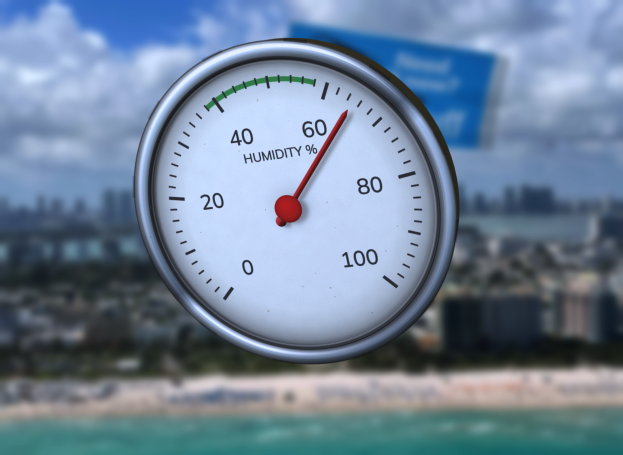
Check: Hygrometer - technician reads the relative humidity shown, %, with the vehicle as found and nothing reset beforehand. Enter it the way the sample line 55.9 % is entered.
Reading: 65 %
